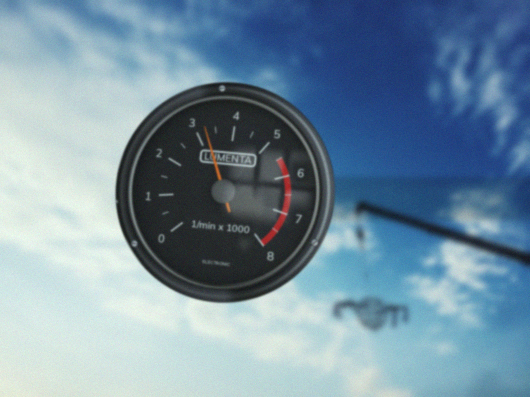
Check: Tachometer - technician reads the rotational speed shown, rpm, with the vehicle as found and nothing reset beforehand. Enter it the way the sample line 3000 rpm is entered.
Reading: 3250 rpm
